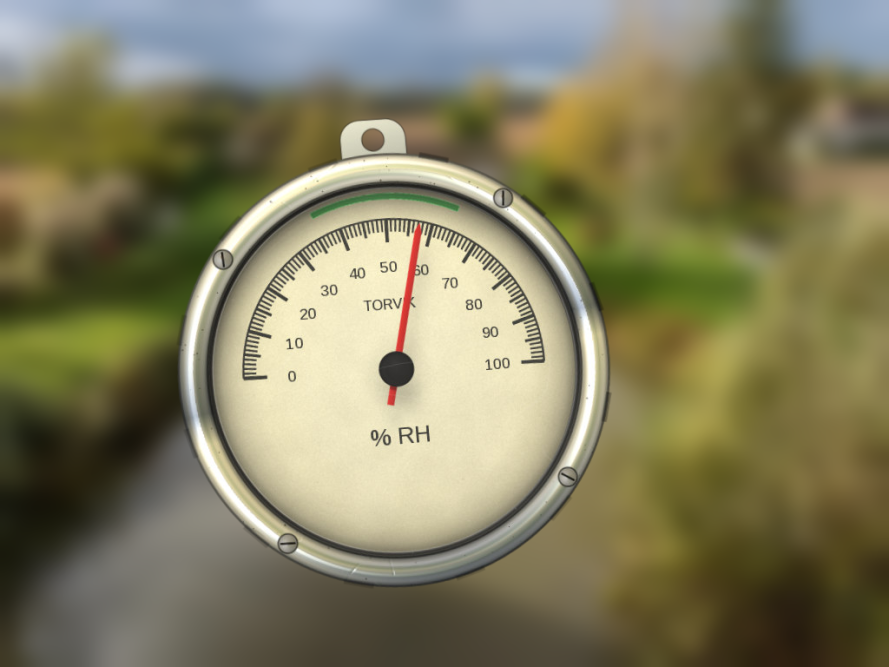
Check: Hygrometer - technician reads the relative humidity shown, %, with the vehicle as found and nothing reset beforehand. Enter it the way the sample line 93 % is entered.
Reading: 57 %
